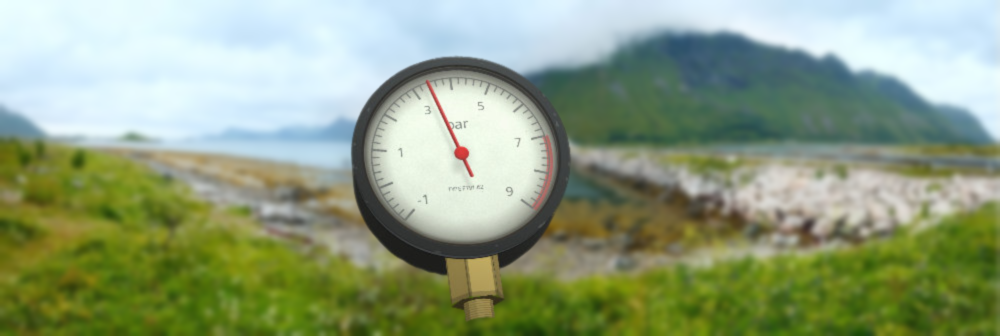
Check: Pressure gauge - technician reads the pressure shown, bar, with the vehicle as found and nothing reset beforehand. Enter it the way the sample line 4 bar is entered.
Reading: 3.4 bar
